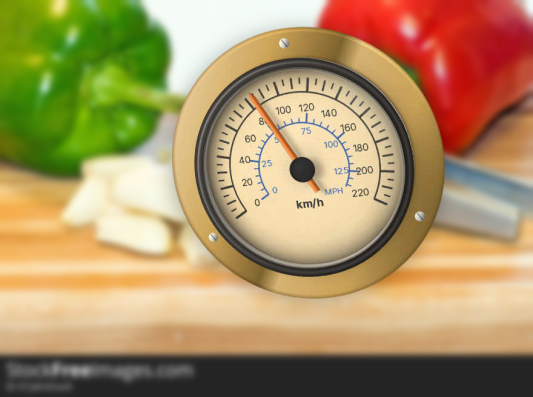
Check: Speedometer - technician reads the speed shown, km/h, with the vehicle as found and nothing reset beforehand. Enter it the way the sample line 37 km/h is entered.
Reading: 85 km/h
